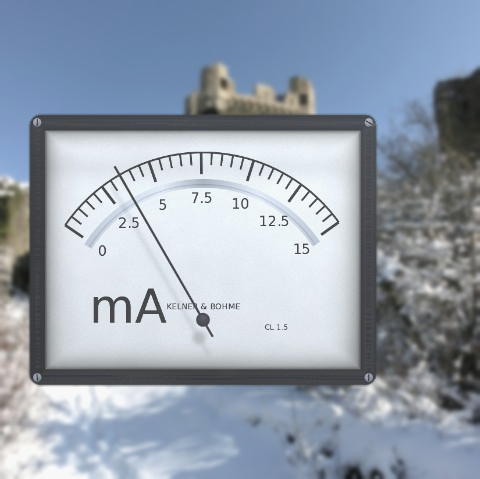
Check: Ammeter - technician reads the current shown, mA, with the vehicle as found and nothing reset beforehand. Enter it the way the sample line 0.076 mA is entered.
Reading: 3.5 mA
